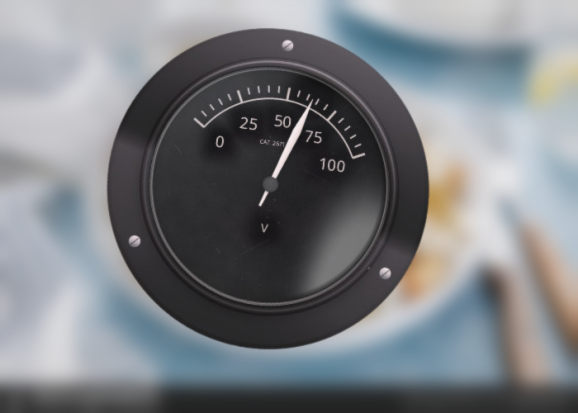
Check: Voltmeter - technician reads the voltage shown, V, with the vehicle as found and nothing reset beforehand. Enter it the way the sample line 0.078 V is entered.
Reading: 62.5 V
